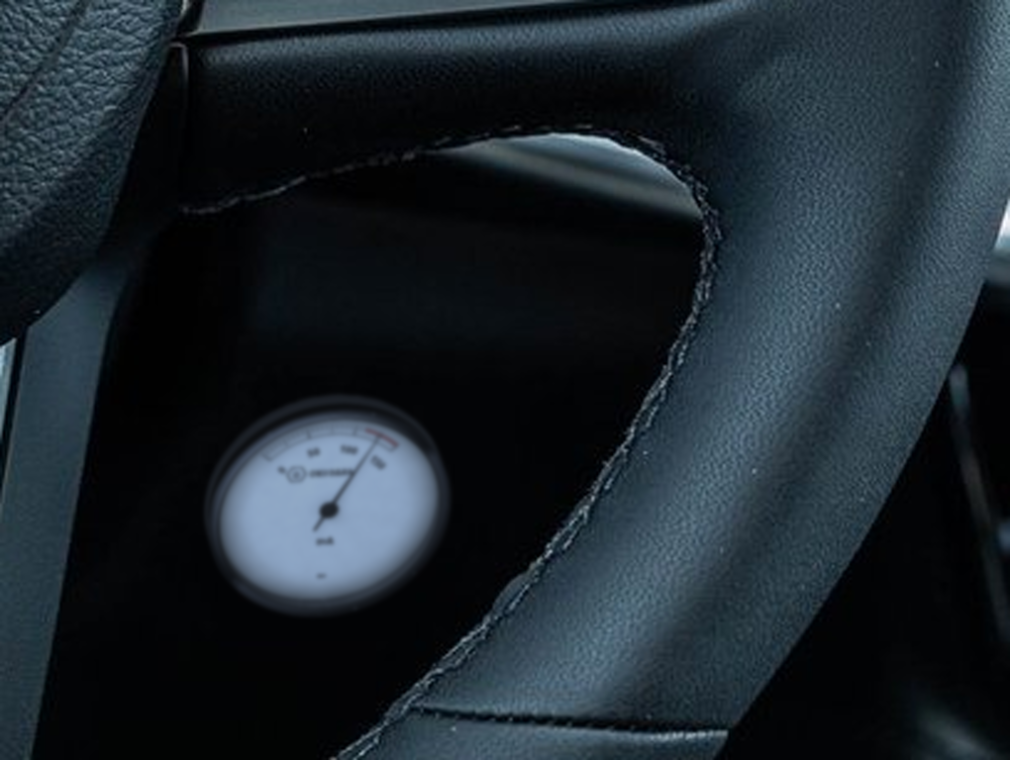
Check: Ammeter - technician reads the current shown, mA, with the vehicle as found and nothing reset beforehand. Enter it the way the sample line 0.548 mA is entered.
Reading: 125 mA
